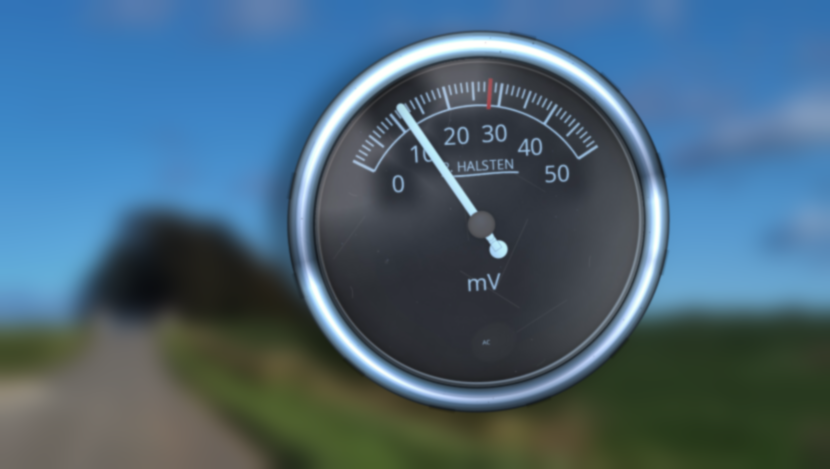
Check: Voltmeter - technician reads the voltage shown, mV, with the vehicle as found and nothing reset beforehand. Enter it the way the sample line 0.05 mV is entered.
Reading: 12 mV
